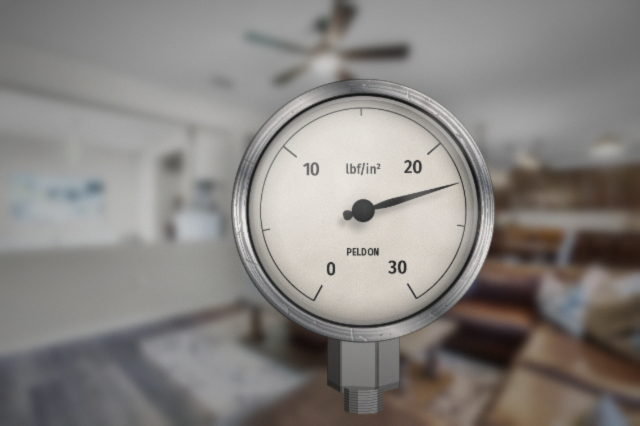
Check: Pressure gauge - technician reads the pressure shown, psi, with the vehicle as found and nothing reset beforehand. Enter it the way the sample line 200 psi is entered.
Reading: 22.5 psi
